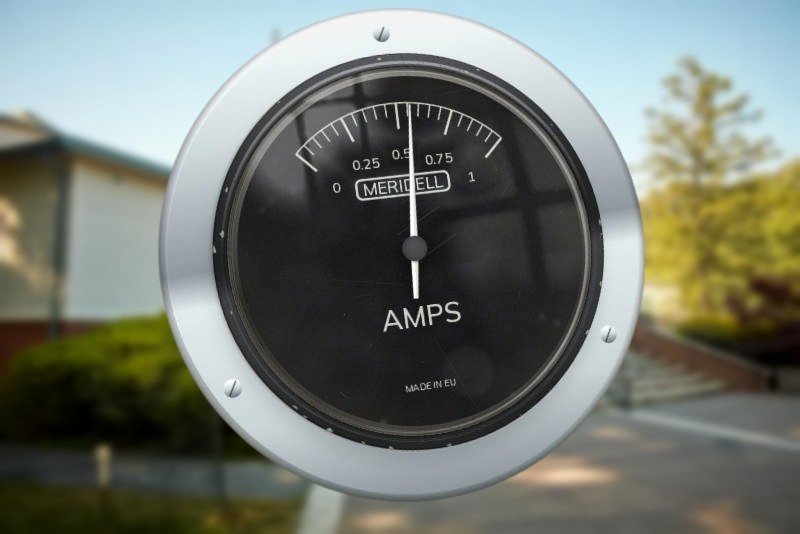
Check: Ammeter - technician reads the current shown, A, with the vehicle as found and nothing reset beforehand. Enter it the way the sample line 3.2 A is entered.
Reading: 0.55 A
